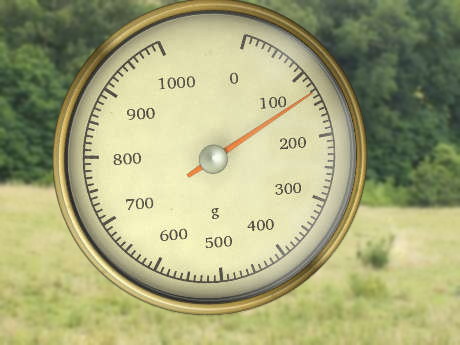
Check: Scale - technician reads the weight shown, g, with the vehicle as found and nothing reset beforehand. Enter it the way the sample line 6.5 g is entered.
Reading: 130 g
